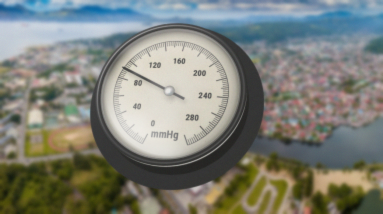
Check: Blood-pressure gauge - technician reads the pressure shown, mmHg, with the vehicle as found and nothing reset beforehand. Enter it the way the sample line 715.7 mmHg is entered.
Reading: 90 mmHg
